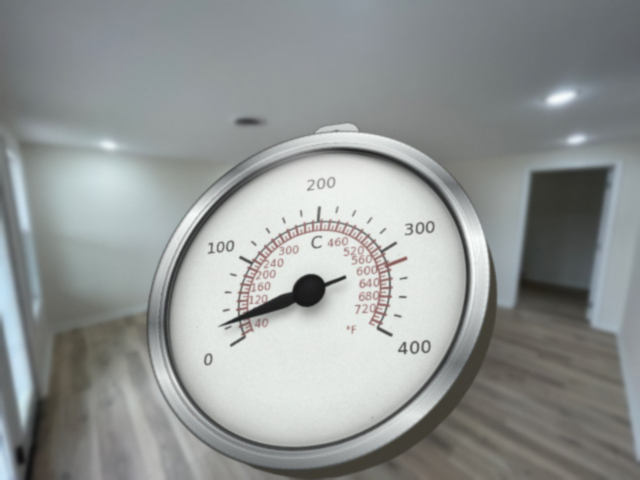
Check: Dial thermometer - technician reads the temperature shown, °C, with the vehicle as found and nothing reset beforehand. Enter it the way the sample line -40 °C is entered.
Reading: 20 °C
